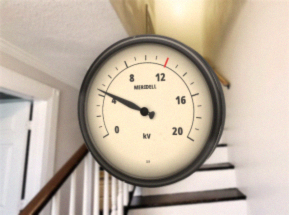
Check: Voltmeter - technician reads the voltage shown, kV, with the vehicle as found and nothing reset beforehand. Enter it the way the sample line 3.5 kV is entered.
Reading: 4.5 kV
